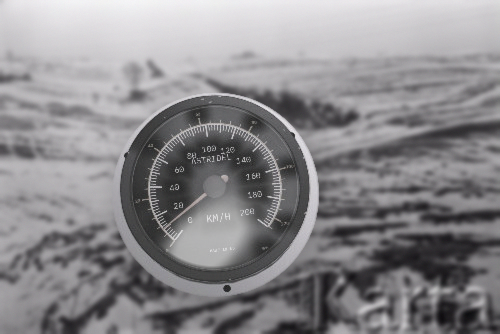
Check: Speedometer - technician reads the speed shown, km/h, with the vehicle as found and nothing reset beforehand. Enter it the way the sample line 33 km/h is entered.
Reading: 10 km/h
